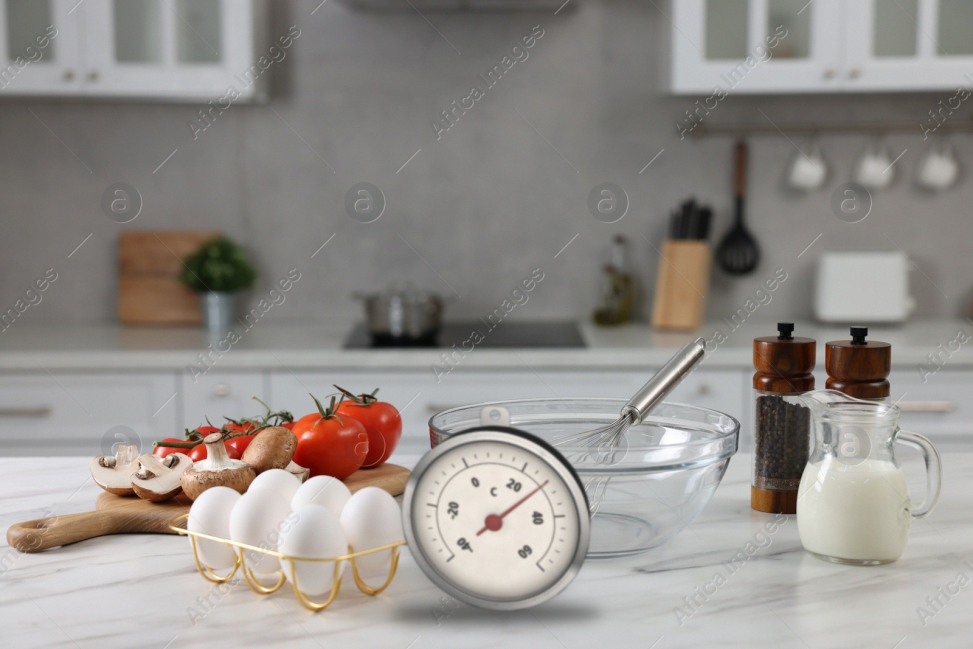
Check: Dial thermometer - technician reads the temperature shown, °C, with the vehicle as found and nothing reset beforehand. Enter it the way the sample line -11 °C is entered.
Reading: 28 °C
